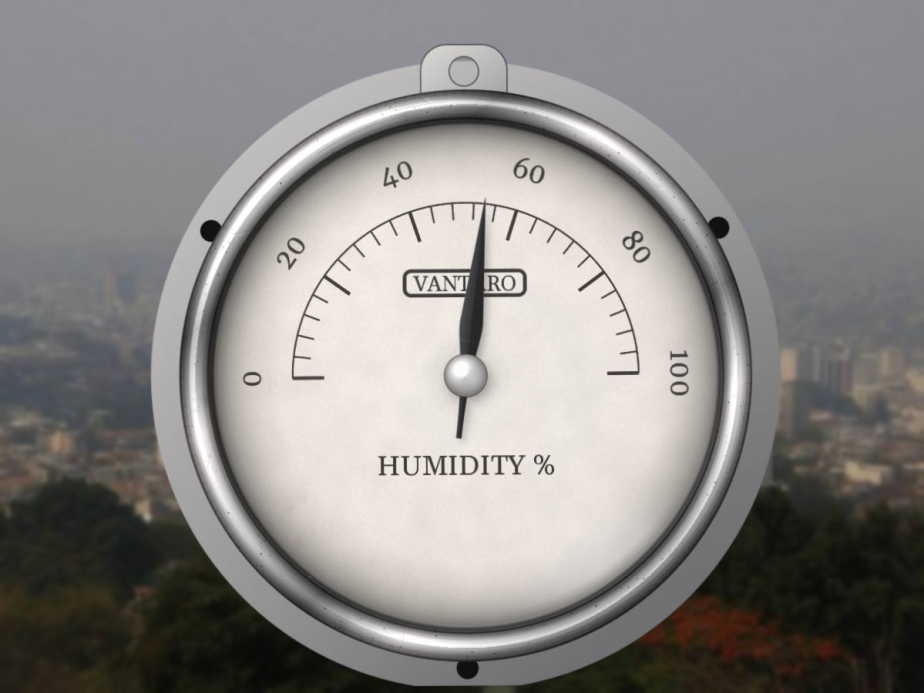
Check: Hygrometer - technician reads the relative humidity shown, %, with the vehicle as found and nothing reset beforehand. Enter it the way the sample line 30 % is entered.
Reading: 54 %
